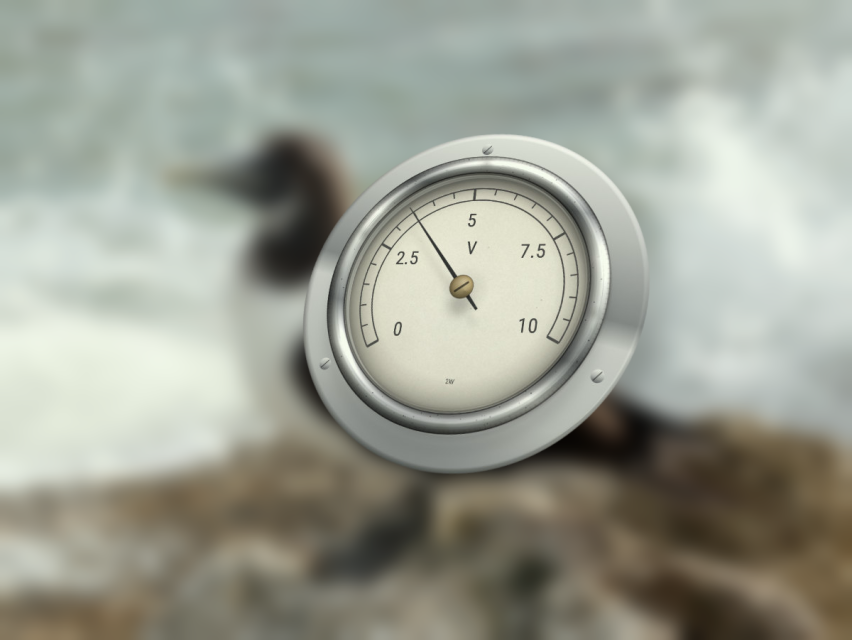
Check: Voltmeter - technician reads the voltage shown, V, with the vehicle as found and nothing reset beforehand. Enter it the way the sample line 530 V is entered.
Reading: 3.5 V
